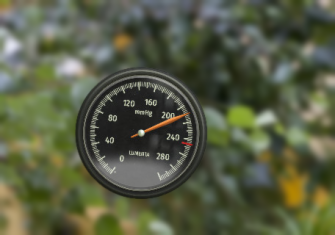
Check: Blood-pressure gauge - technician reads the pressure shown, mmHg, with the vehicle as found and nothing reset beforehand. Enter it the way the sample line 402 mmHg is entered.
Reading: 210 mmHg
